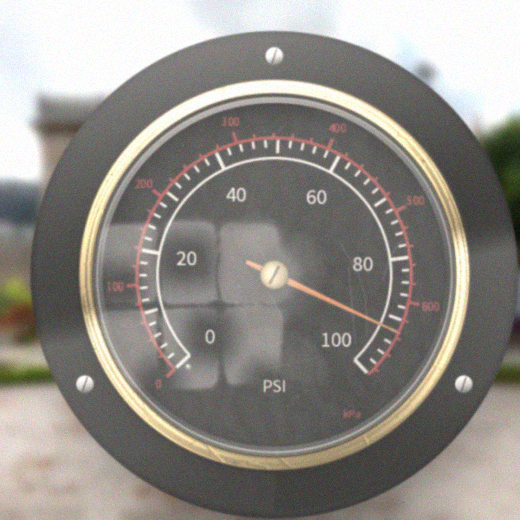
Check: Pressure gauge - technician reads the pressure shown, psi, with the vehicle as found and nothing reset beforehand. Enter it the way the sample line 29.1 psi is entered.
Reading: 92 psi
